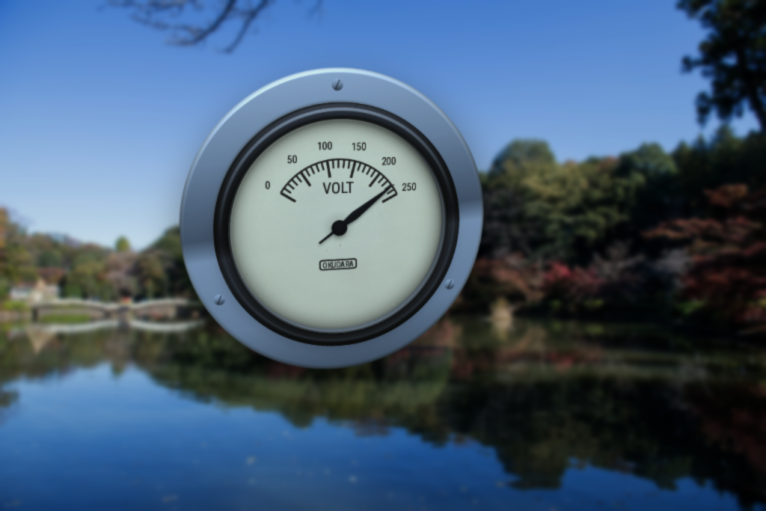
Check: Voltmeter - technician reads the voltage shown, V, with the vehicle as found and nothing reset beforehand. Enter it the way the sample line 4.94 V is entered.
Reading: 230 V
